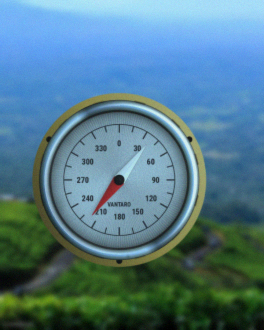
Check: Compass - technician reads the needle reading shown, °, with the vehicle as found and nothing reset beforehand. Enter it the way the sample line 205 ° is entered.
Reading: 217.5 °
